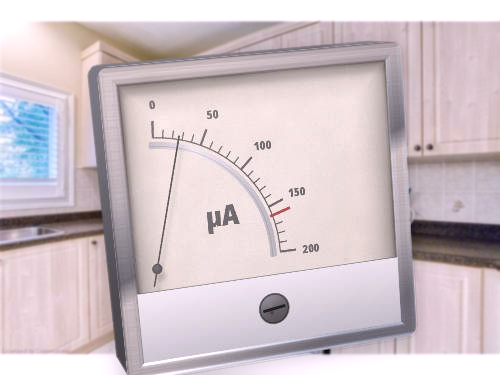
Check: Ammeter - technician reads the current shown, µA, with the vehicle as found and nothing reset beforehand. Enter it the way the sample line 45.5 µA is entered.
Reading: 25 µA
